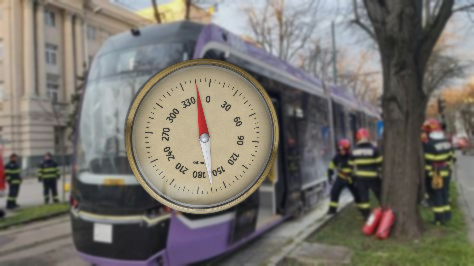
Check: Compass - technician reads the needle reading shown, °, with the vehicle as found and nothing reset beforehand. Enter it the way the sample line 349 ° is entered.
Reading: 345 °
